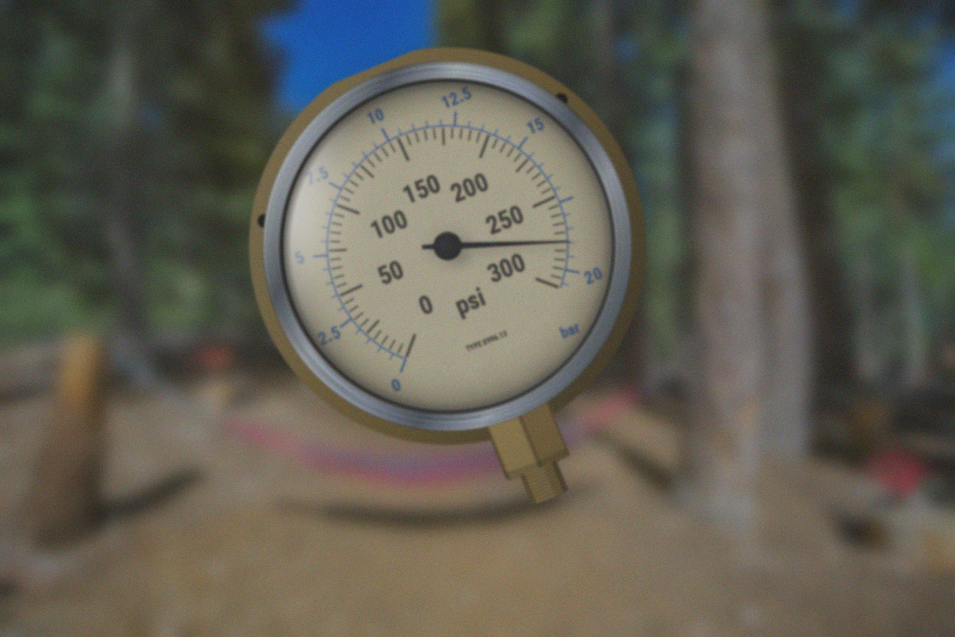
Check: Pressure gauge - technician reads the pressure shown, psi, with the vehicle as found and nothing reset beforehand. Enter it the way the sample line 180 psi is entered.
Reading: 275 psi
